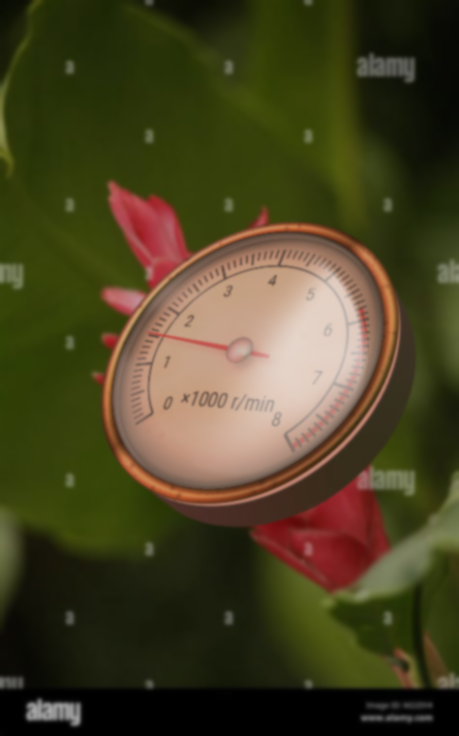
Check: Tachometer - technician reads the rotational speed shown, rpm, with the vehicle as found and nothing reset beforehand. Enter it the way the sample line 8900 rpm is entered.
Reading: 1500 rpm
